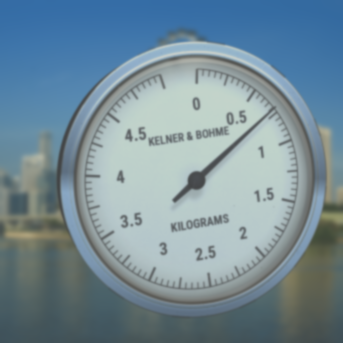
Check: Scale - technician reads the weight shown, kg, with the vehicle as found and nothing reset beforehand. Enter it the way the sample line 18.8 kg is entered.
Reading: 0.7 kg
